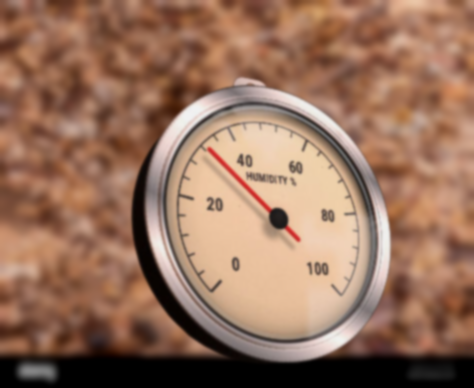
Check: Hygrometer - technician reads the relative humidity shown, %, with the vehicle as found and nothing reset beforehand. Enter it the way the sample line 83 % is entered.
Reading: 32 %
